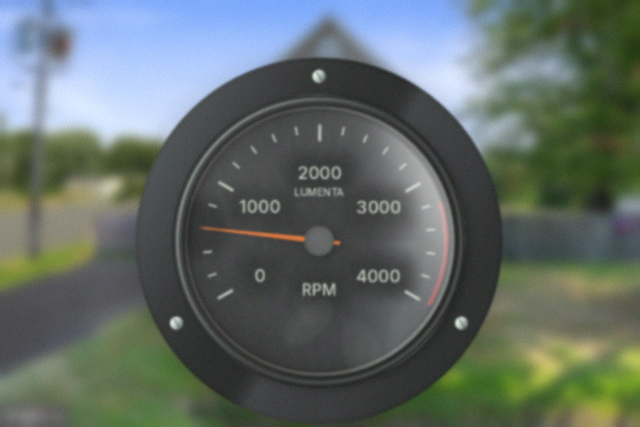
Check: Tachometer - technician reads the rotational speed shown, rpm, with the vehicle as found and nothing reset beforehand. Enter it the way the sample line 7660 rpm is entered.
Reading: 600 rpm
